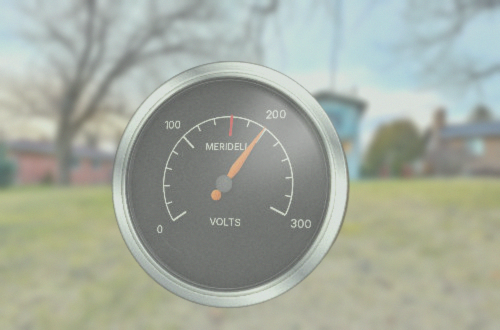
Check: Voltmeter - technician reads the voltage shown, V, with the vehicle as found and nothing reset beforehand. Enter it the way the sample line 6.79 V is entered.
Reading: 200 V
